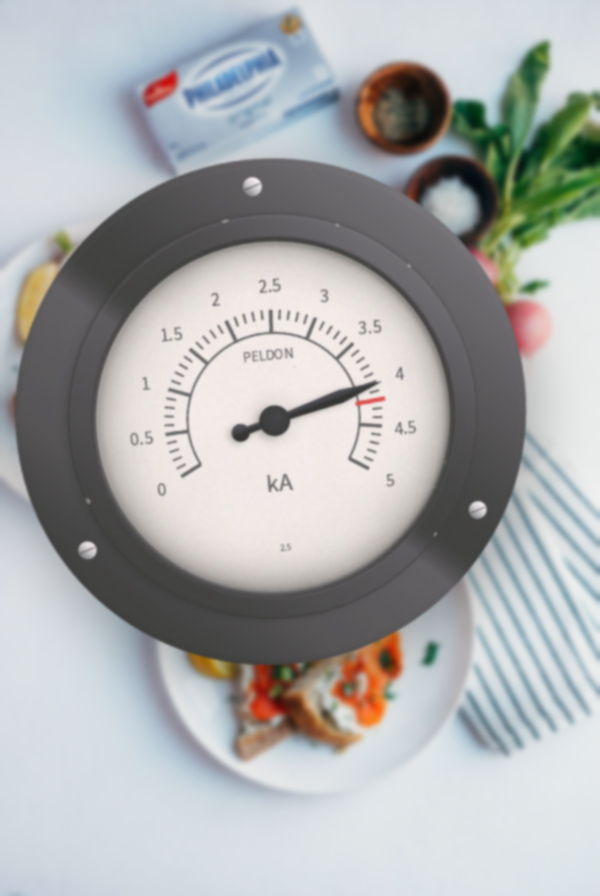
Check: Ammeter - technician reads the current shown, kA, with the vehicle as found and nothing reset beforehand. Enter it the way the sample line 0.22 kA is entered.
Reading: 4 kA
